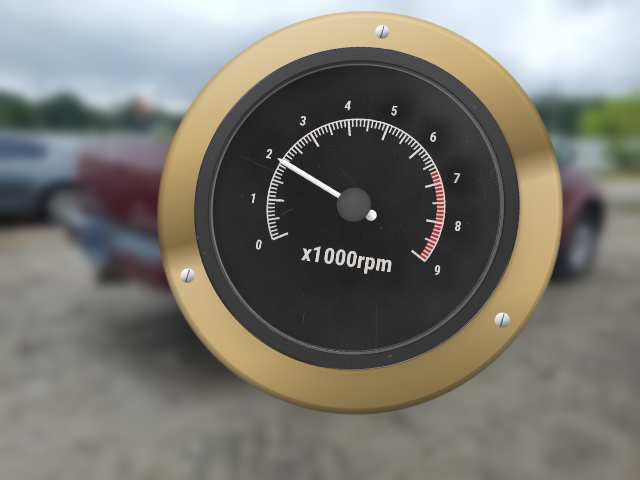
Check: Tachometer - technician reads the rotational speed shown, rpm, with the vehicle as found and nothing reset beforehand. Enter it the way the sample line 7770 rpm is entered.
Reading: 2000 rpm
